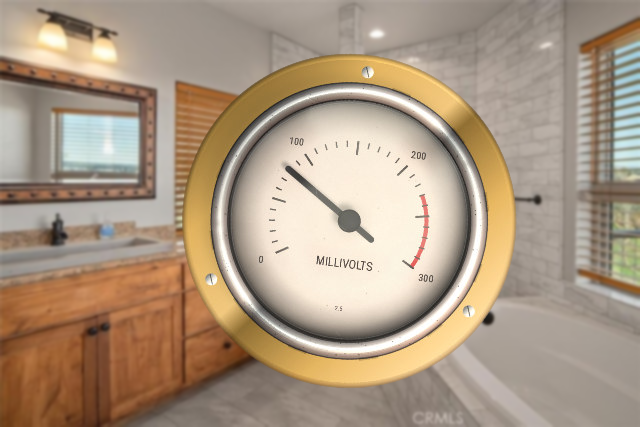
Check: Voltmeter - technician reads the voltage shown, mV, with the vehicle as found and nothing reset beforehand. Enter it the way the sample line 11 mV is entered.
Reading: 80 mV
